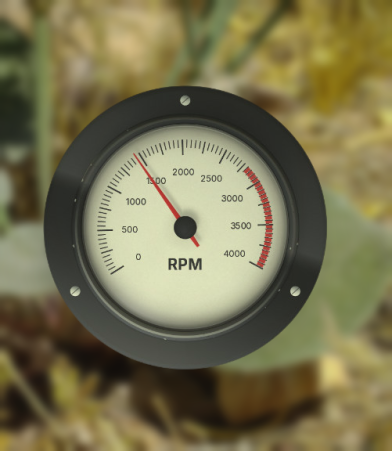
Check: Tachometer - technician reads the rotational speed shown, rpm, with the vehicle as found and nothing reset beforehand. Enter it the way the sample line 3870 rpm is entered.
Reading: 1450 rpm
